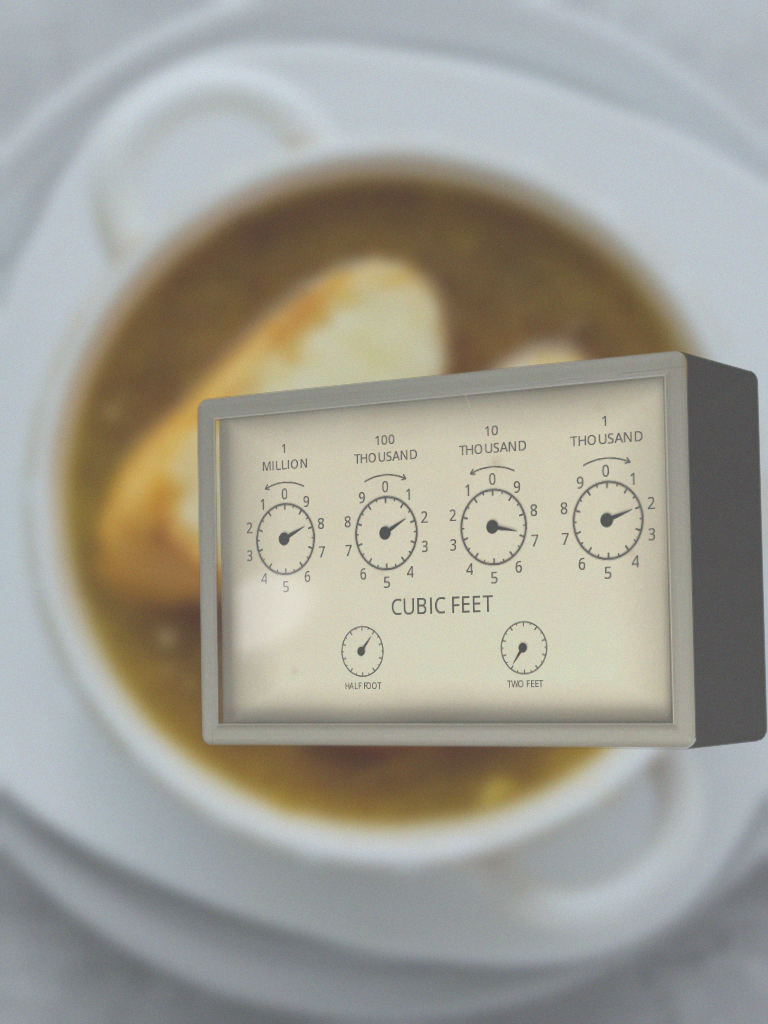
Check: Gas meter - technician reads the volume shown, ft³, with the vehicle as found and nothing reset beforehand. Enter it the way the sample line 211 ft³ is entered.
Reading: 817200 ft³
